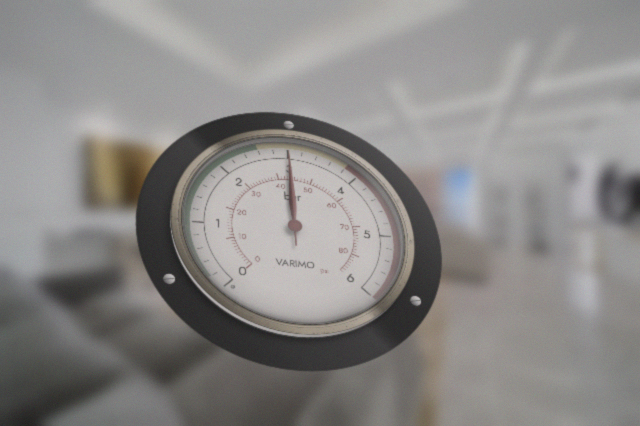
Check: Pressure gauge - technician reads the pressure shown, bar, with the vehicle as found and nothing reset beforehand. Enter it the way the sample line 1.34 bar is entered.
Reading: 3 bar
